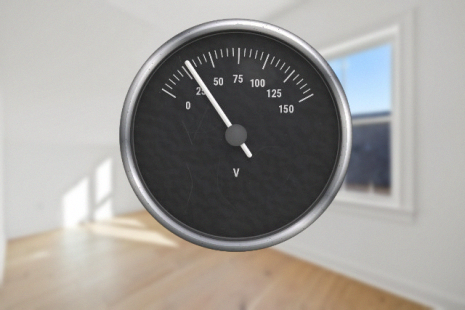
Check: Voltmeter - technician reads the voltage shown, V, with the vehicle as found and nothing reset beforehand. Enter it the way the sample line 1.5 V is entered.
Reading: 30 V
